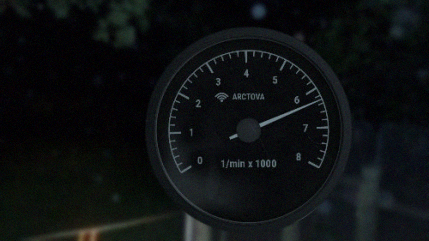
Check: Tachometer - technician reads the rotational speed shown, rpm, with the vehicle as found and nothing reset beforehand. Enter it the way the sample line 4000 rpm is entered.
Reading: 6300 rpm
